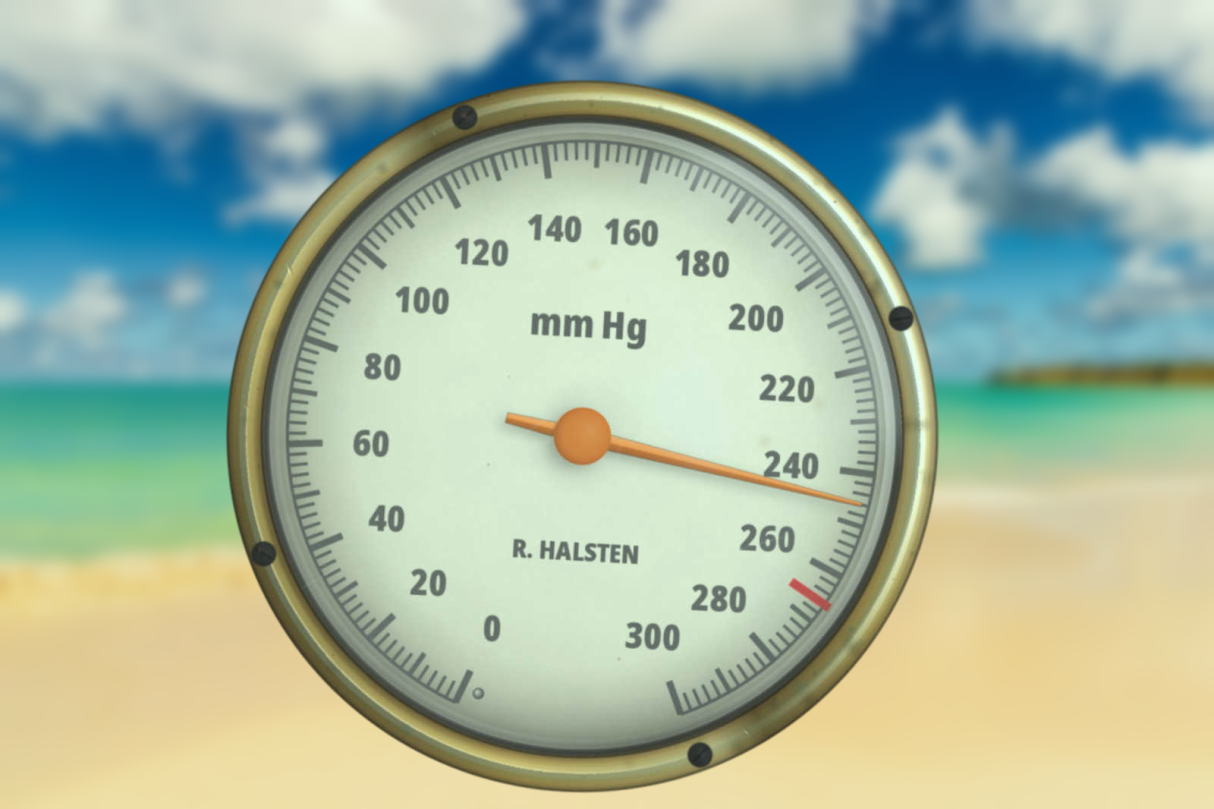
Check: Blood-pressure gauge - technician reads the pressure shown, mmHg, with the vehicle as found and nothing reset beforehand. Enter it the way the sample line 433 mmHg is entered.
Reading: 246 mmHg
